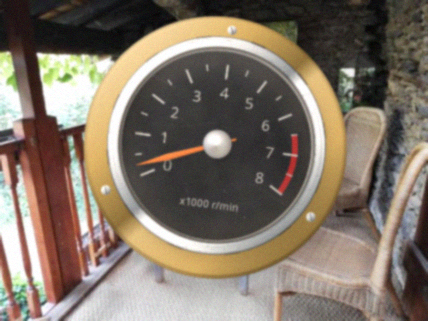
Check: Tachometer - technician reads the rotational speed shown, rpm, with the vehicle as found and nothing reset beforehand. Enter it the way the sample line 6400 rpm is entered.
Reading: 250 rpm
